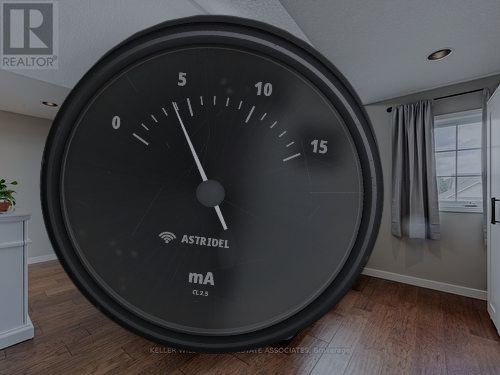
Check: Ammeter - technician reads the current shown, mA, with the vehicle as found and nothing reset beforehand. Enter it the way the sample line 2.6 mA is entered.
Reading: 4 mA
